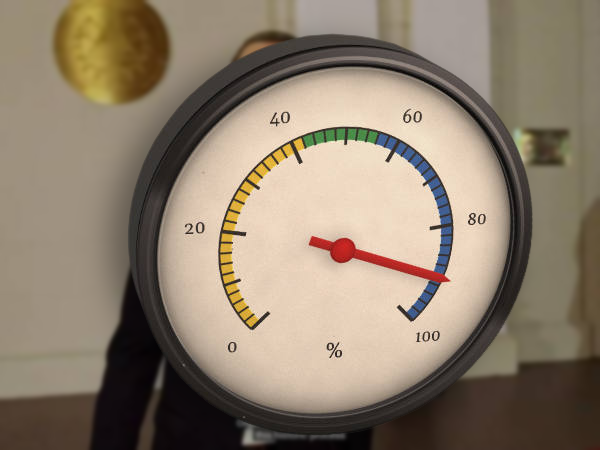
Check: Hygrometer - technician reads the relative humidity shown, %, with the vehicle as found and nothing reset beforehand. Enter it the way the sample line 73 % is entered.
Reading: 90 %
